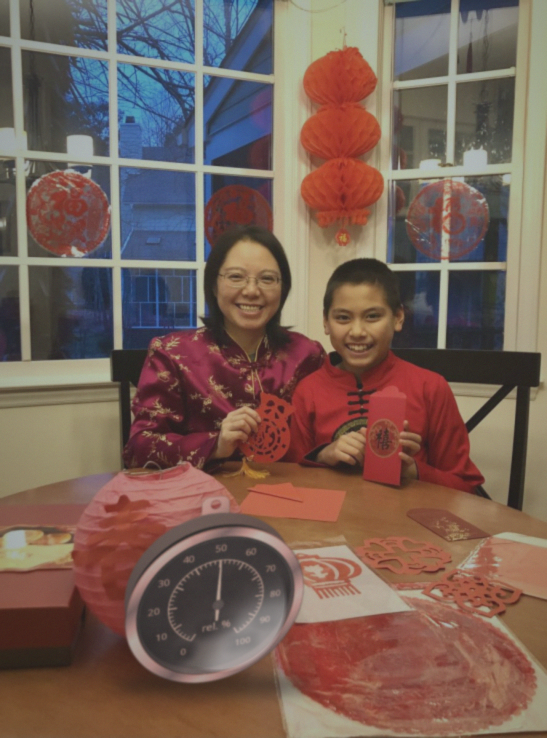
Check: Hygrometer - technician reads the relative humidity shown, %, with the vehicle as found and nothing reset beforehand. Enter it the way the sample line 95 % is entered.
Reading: 50 %
